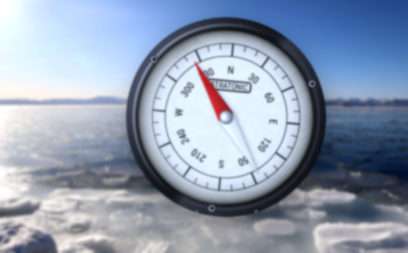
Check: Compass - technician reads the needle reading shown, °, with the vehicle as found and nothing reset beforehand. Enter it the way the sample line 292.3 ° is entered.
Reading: 325 °
